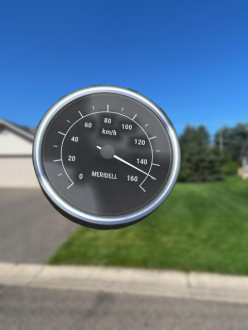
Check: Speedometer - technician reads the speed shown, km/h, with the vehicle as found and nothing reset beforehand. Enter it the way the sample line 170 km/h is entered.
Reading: 150 km/h
